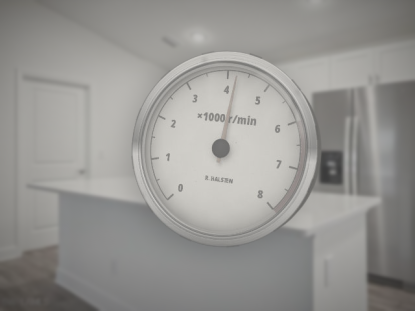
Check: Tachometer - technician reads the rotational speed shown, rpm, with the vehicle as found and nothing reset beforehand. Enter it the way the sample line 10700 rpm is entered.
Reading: 4250 rpm
